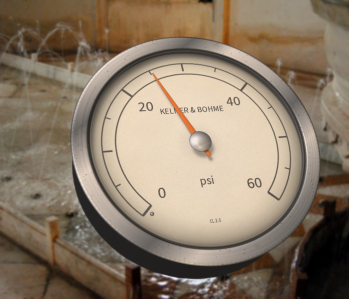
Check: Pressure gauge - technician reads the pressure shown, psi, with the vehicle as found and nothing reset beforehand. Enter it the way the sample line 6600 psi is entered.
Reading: 25 psi
